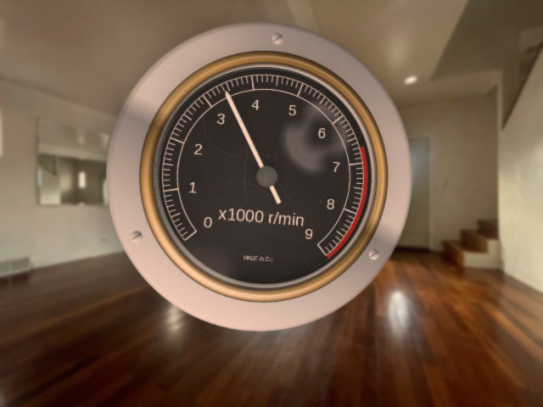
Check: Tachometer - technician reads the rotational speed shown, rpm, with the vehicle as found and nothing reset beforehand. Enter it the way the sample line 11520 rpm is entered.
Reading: 3400 rpm
